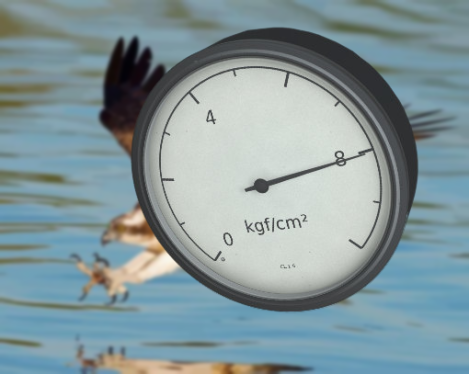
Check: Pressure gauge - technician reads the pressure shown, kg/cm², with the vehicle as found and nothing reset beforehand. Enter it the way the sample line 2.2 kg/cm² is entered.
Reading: 8 kg/cm²
